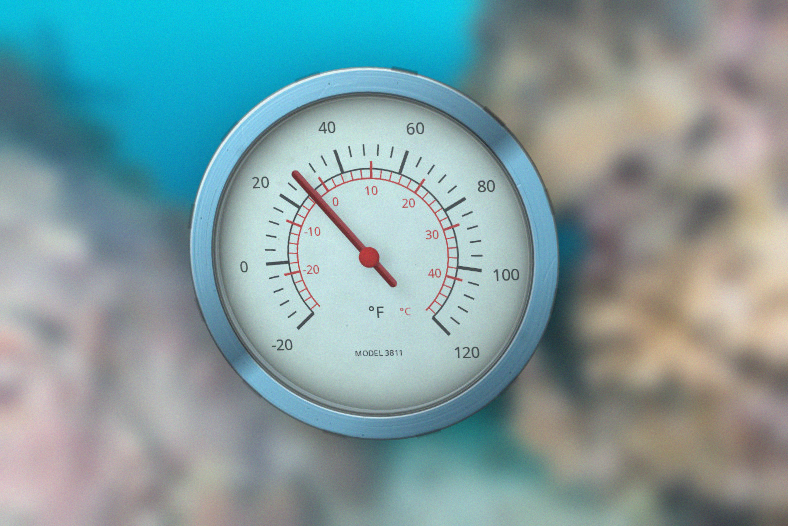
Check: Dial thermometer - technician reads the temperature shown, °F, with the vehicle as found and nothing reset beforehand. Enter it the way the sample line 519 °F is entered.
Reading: 28 °F
